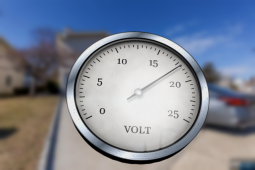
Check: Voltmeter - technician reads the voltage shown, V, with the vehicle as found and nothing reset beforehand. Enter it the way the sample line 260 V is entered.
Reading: 18 V
